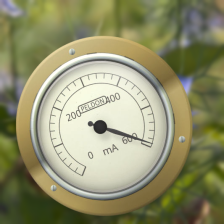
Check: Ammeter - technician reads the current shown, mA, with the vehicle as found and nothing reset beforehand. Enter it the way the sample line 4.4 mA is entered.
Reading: 590 mA
